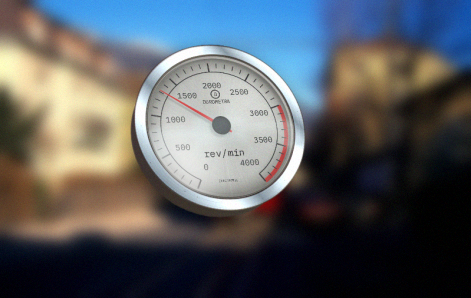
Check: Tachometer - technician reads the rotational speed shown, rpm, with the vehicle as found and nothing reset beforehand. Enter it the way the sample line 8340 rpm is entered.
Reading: 1300 rpm
